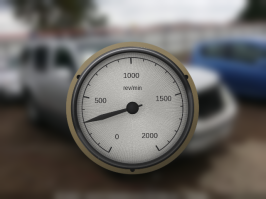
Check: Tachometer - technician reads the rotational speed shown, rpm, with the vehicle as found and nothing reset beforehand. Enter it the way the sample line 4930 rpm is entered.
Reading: 300 rpm
